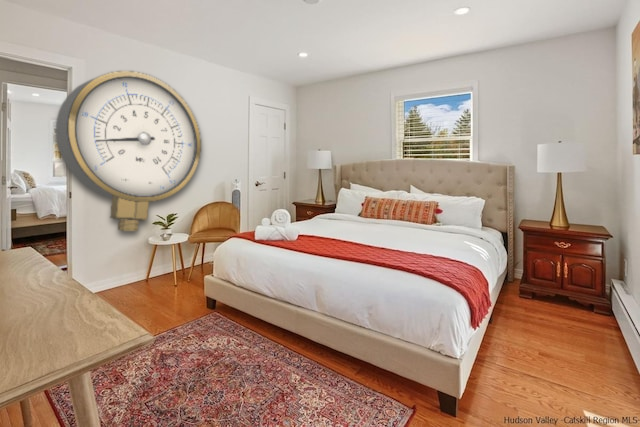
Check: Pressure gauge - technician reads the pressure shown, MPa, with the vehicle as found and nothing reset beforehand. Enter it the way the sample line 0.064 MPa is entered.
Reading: 1 MPa
